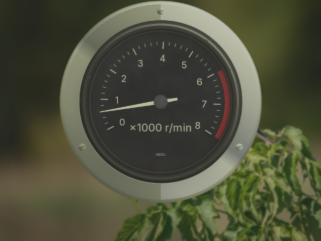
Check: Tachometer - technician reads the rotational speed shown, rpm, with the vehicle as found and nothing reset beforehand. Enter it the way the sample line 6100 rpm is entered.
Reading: 600 rpm
